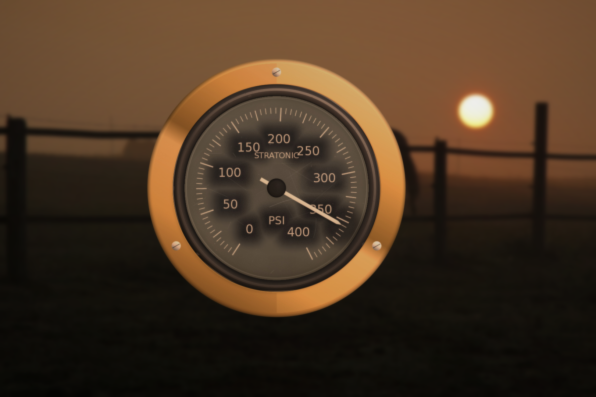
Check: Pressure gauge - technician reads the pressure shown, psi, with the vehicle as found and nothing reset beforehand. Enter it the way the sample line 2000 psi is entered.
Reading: 355 psi
